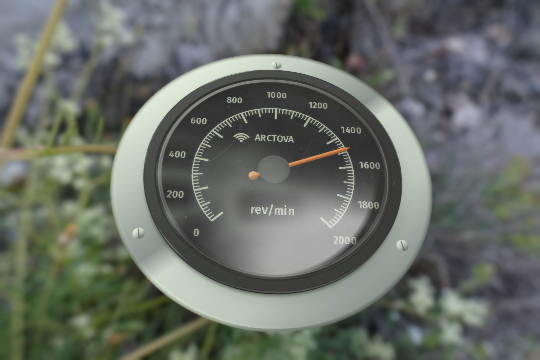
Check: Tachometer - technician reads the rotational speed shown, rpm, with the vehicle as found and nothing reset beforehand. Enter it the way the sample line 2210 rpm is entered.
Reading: 1500 rpm
